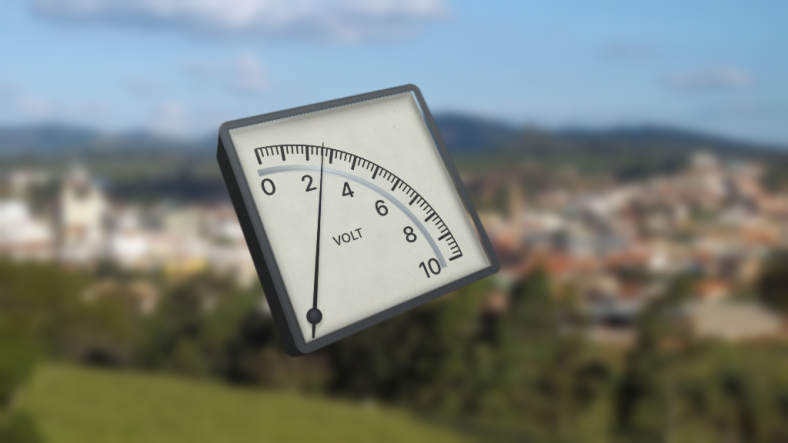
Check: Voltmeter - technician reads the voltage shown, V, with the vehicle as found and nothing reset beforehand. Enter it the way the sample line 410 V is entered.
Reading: 2.6 V
